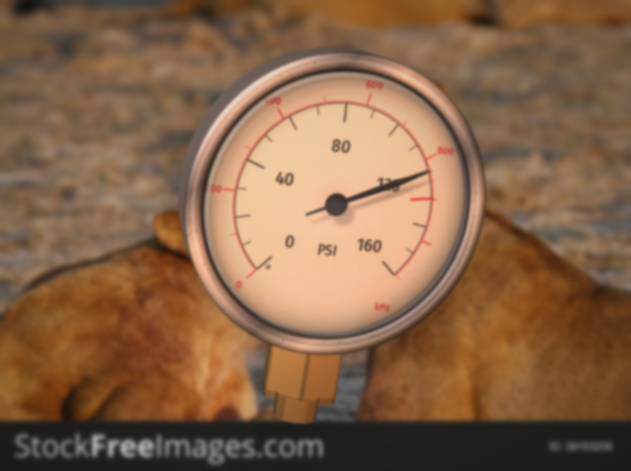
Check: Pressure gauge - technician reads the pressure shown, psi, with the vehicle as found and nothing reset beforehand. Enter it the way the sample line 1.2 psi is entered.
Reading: 120 psi
